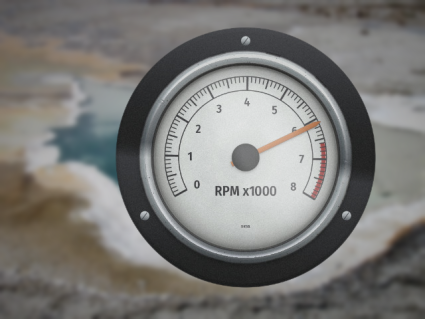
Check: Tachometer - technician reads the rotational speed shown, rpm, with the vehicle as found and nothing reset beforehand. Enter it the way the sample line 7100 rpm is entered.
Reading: 6100 rpm
